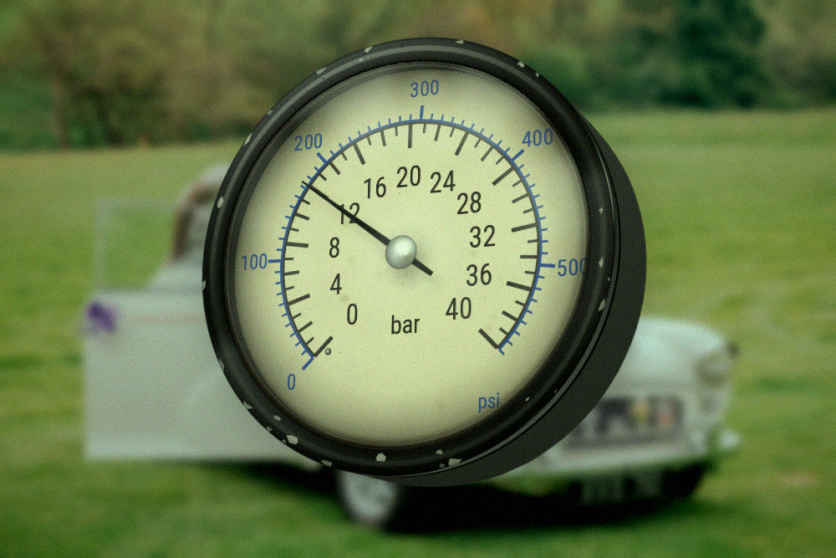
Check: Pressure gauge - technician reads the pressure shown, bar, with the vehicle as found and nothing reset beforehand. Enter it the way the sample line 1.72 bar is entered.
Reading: 12 bar
